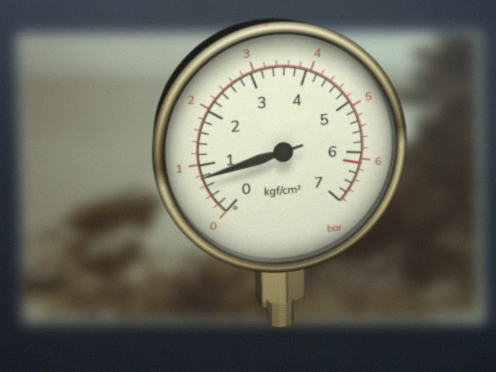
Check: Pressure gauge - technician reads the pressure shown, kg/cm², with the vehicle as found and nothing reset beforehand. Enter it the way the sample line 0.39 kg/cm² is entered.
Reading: 0.8 kg/cm²
